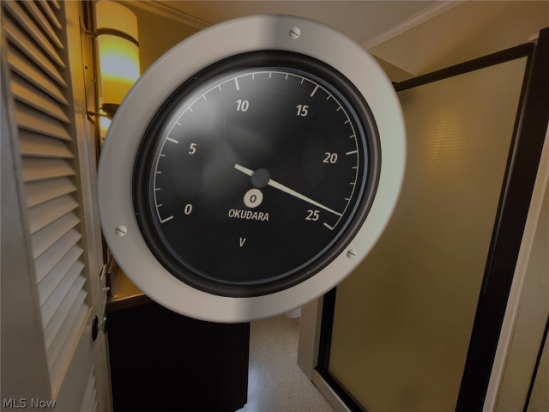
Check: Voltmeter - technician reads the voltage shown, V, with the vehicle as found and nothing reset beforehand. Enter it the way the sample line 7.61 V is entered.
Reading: 24 V
